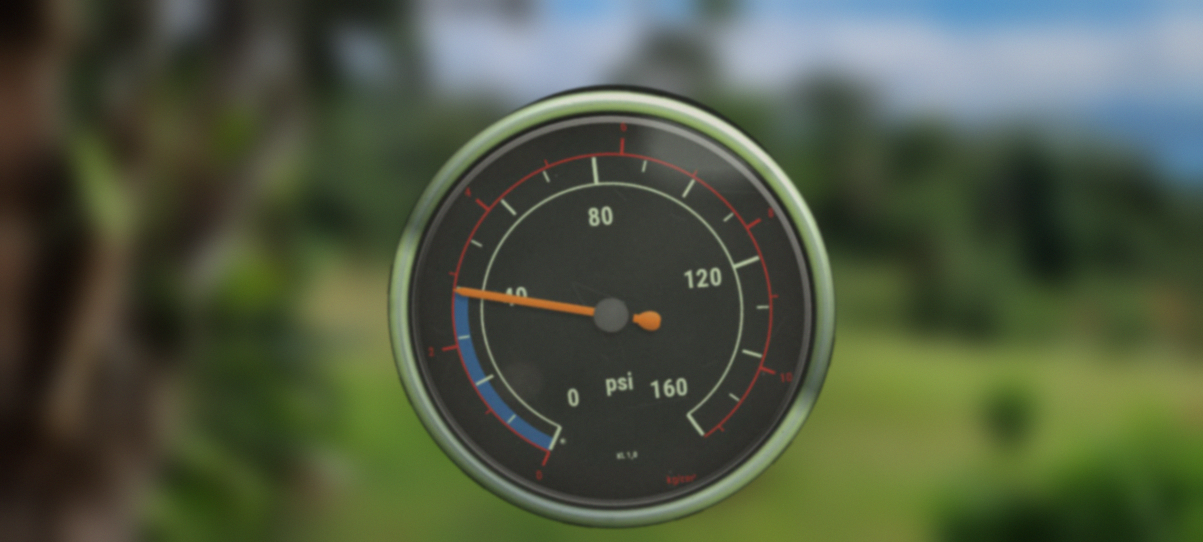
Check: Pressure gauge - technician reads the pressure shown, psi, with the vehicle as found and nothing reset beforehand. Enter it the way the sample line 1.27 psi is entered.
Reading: 40 psi
